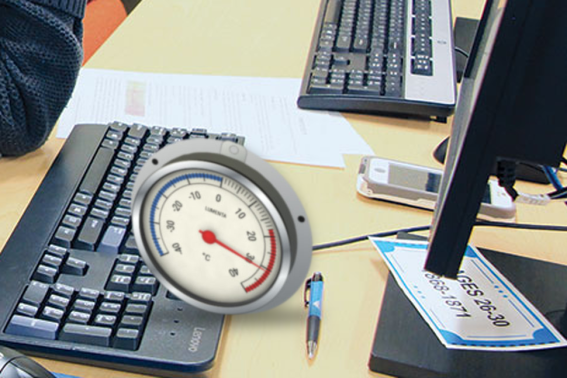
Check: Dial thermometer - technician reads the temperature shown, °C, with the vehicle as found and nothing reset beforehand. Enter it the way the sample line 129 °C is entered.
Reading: 30 °C
